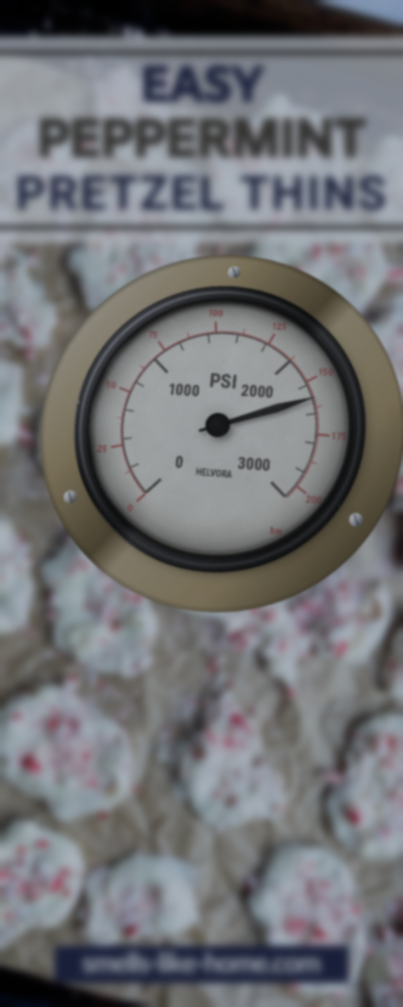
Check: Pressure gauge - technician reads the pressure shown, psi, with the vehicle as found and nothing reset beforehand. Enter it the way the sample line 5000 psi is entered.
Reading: 2300 psi
